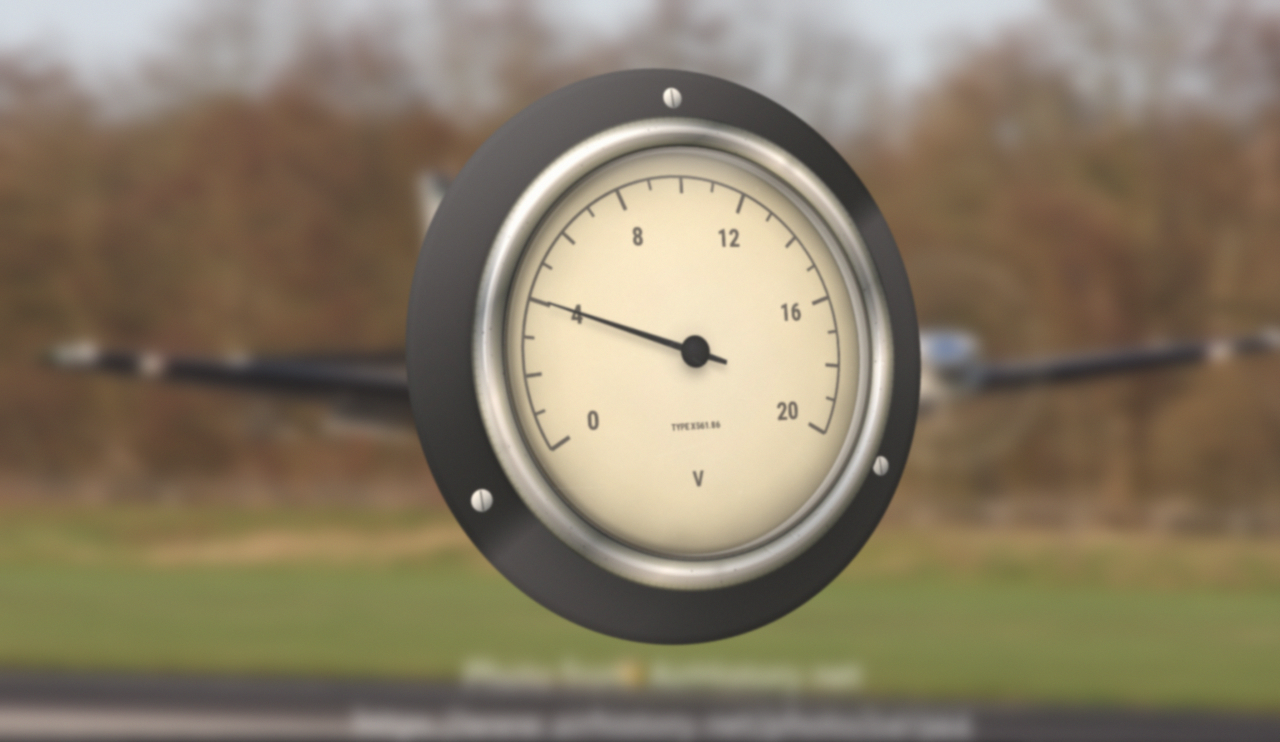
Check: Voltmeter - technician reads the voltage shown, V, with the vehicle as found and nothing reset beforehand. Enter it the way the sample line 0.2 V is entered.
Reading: 4 V
